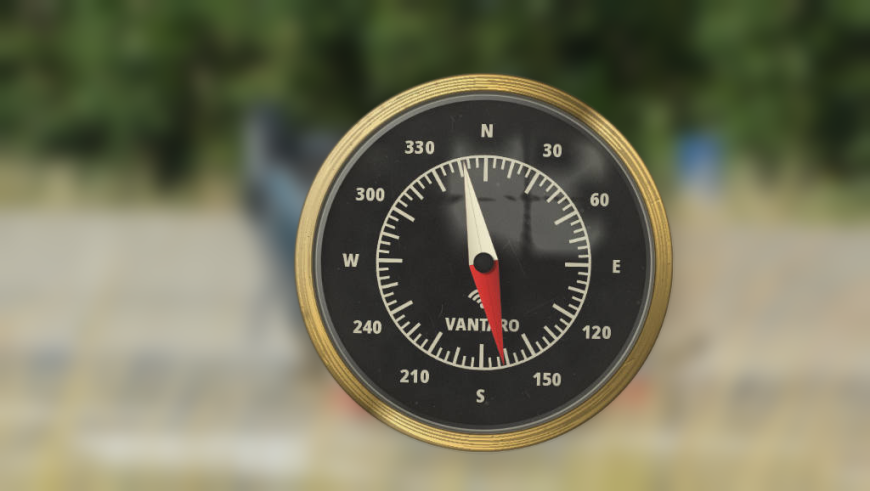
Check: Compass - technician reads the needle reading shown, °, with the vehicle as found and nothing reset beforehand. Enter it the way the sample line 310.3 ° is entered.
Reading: 167.5 °
